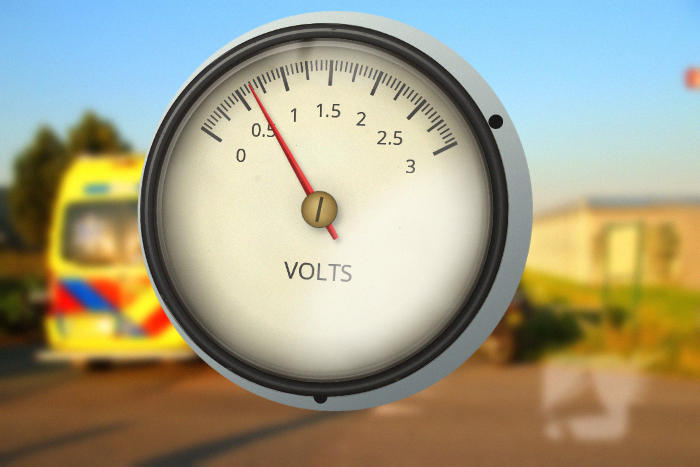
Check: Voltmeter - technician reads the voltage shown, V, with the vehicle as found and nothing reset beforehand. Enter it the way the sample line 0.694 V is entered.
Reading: 0.65 V
